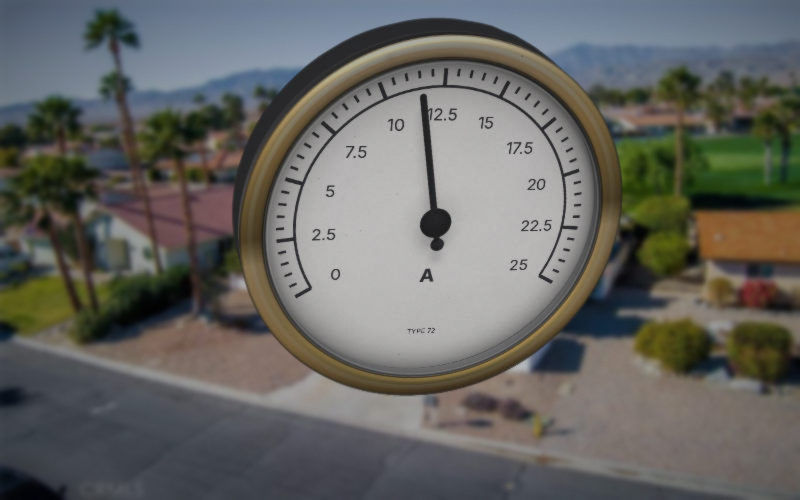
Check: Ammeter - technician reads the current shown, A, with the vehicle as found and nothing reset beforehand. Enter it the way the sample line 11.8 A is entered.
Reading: 11.5 A
